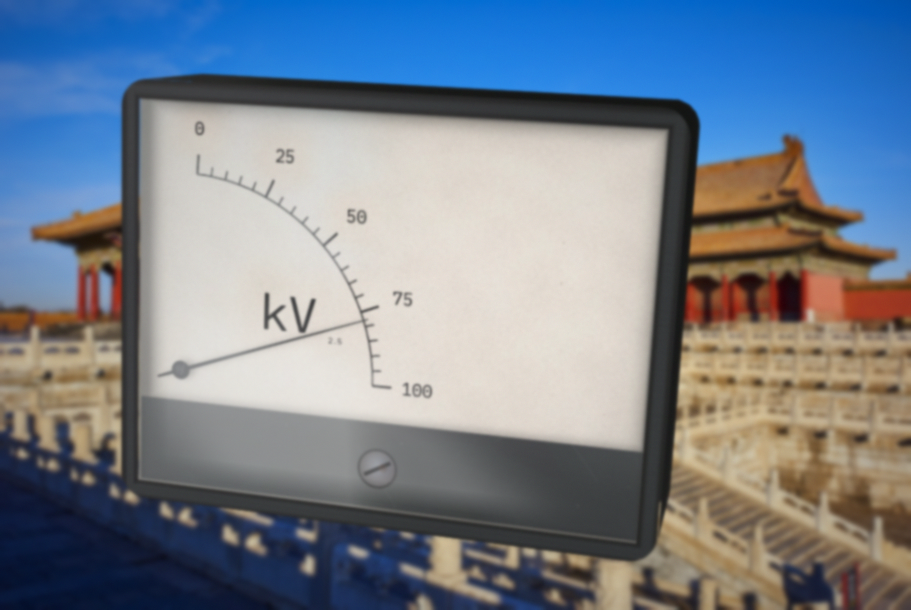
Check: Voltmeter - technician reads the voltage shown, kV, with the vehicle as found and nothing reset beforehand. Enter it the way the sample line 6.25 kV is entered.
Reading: 77.5 kV
